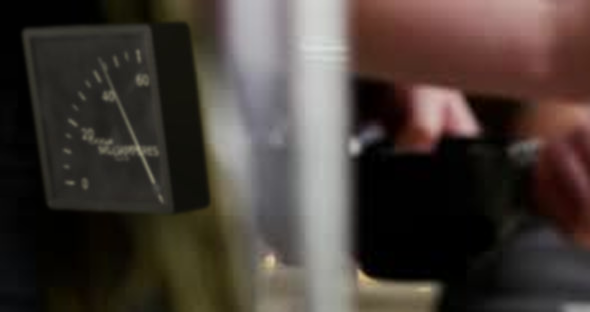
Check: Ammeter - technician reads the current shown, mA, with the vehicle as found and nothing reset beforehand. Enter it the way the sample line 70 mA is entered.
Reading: 45 mA
